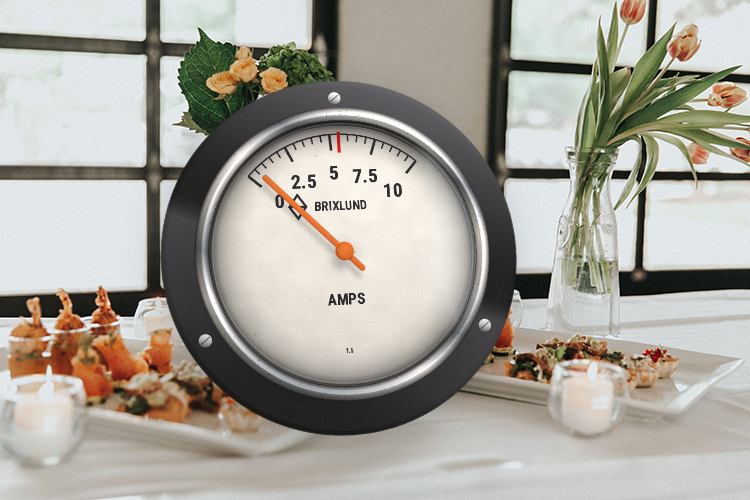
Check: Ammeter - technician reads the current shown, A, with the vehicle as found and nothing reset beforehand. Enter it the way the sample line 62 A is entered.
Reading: 0.5 A
